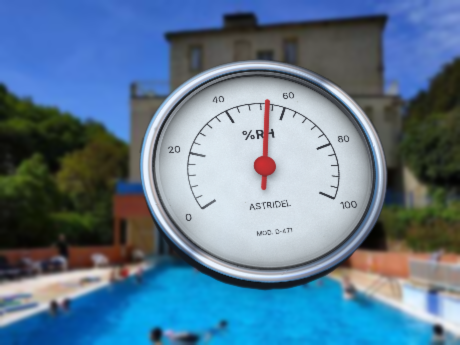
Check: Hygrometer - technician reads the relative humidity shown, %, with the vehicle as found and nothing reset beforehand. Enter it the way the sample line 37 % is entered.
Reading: 54 %
